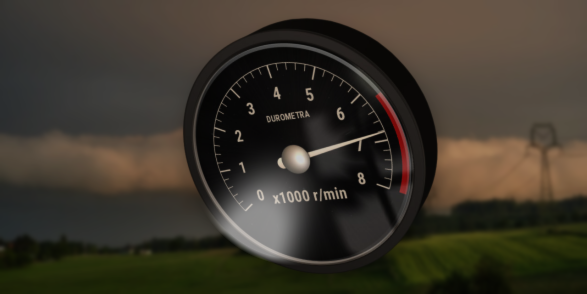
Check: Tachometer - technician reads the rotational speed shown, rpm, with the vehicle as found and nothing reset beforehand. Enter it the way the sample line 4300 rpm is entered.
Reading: 6800 rpm
